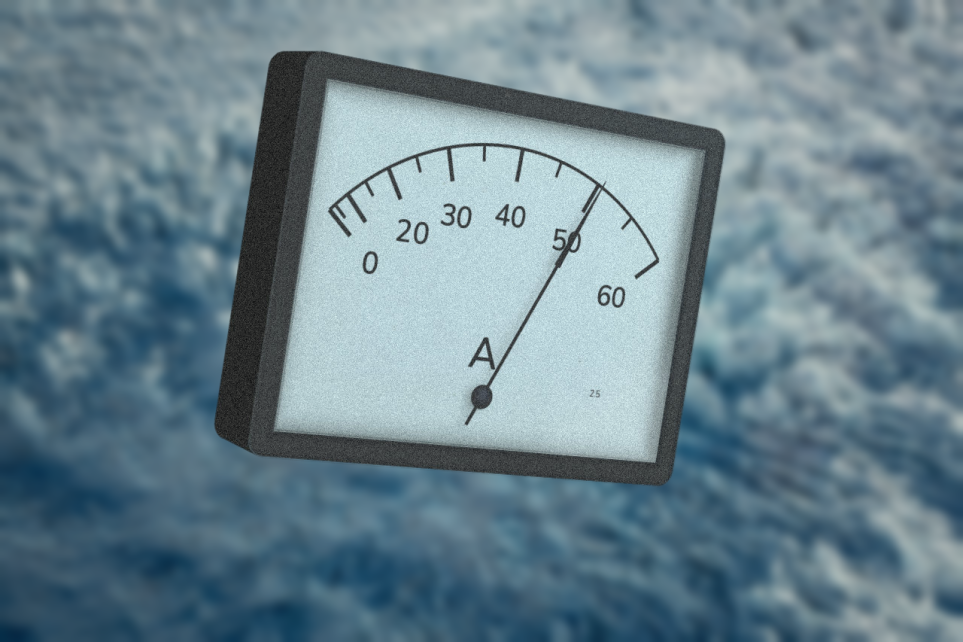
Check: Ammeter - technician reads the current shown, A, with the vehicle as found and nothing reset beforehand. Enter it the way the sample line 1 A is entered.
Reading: 50 A
